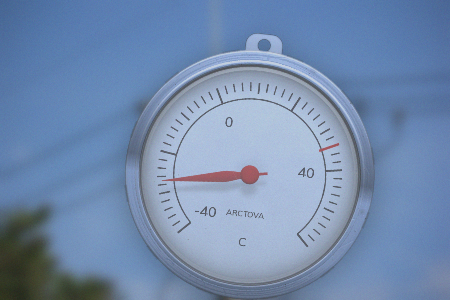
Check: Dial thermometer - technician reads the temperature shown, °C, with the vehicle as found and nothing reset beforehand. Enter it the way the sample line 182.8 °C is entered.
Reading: -27 °C
